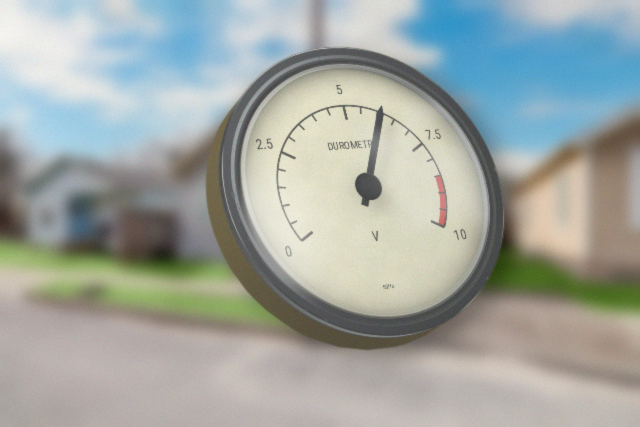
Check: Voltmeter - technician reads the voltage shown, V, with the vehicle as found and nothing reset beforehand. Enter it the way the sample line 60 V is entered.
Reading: 6 V
